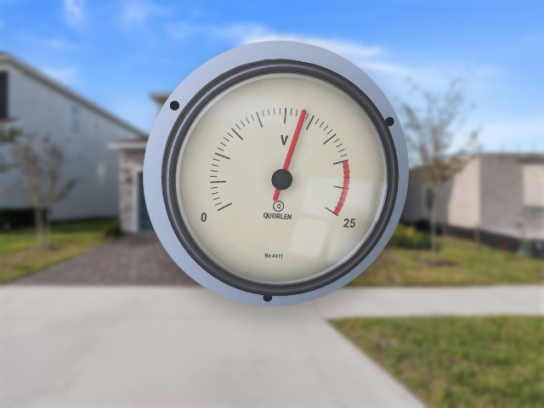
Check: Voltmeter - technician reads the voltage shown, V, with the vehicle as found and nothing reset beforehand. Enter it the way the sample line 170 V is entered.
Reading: 14 V
